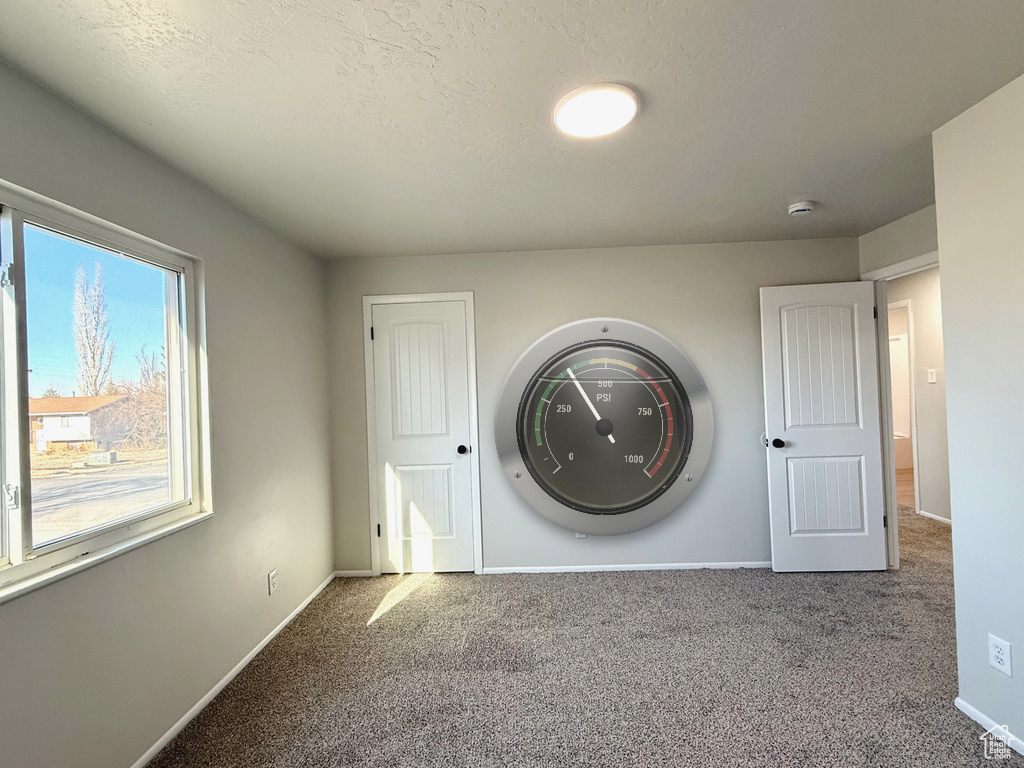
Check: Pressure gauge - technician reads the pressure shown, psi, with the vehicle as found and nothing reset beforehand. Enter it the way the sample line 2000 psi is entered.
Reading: 375 psi
